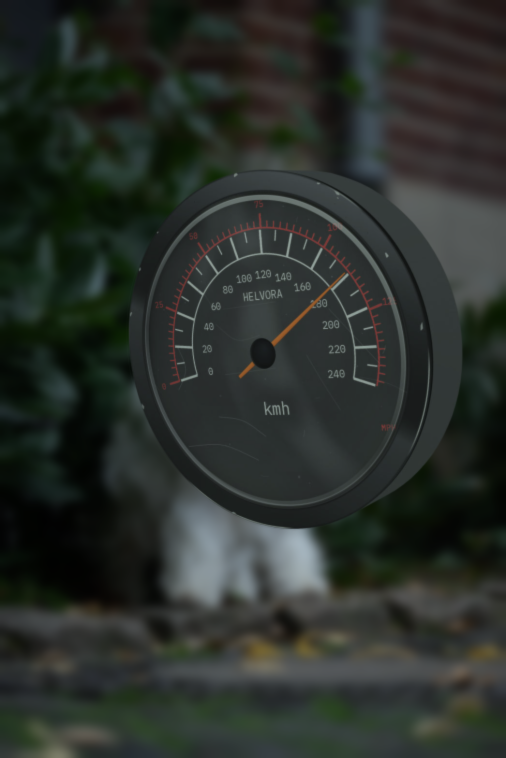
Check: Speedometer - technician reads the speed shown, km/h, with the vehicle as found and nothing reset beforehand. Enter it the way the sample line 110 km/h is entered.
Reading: 180 km/h
